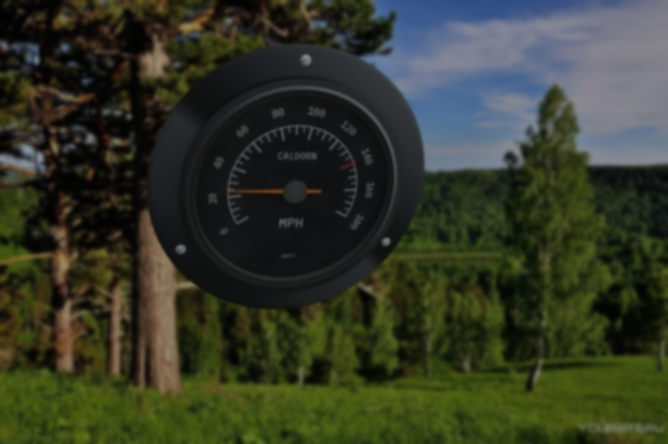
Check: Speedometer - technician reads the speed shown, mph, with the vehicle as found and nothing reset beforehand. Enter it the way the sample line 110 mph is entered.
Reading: 25 mph
